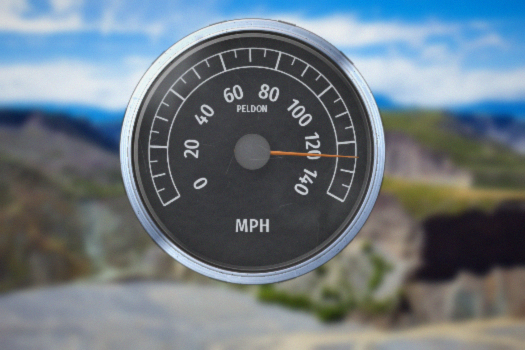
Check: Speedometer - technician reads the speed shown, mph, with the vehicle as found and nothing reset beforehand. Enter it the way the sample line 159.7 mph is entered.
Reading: 125 mph
